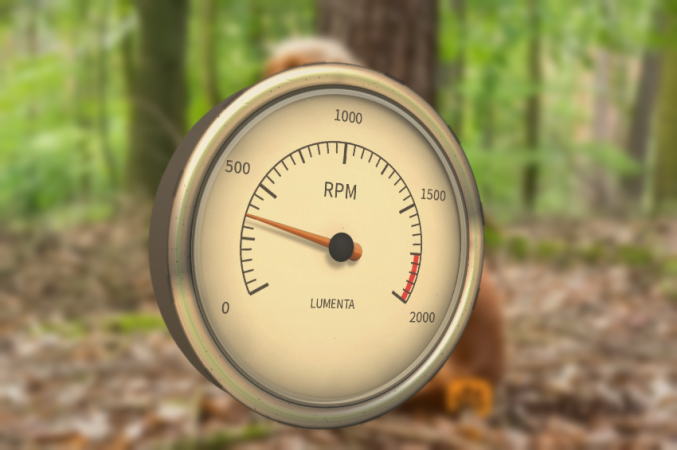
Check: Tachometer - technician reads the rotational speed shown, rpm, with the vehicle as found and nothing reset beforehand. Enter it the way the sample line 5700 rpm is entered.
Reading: 350 rpm
